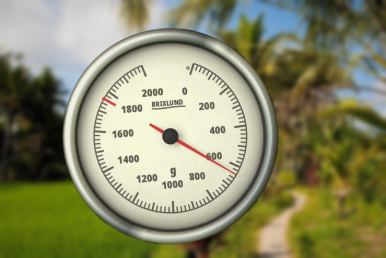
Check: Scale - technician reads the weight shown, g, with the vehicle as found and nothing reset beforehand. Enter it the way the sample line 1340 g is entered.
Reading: 640 g
